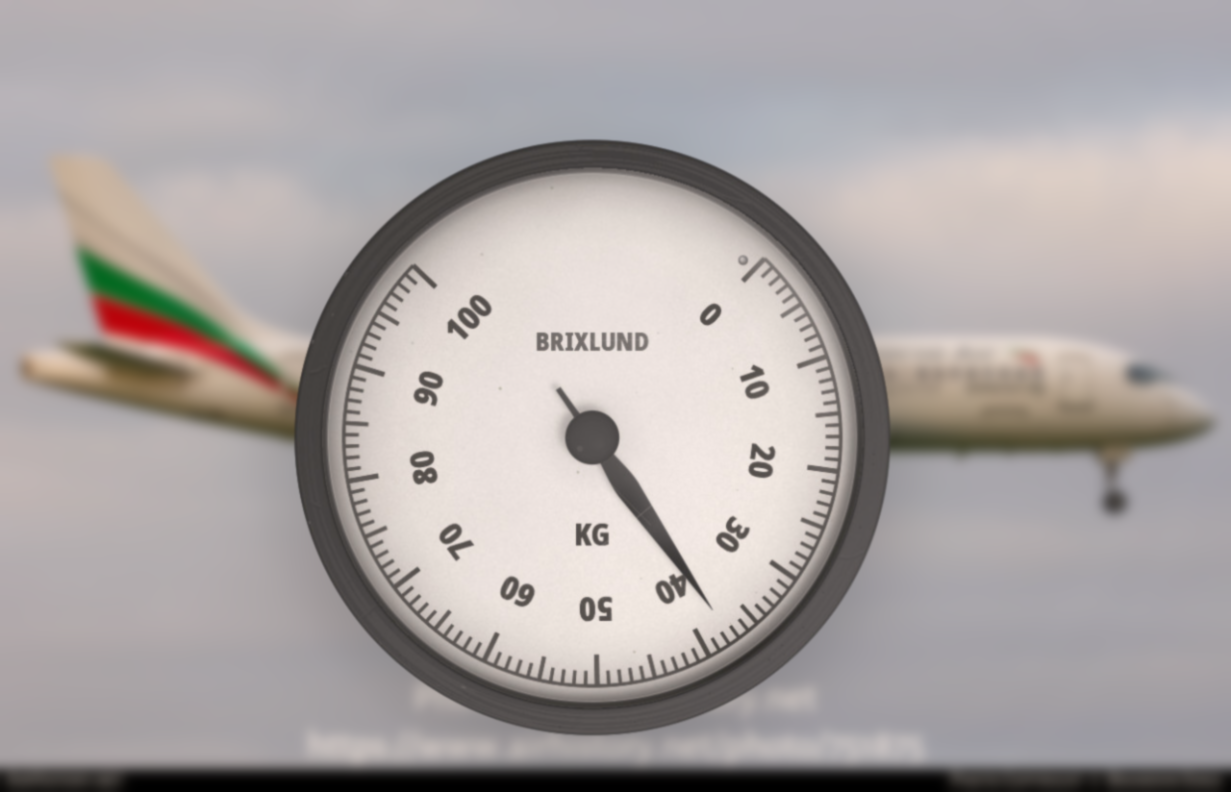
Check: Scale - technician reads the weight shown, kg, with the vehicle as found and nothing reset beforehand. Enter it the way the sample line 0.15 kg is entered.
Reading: 37.5 kg
